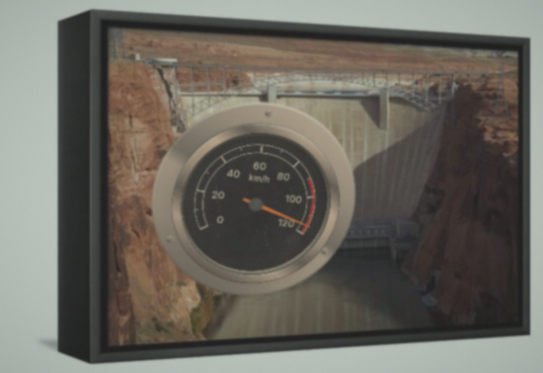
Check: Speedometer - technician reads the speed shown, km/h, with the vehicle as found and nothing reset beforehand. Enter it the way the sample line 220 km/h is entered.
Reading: 115 km/h
